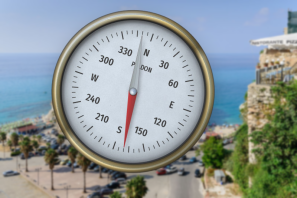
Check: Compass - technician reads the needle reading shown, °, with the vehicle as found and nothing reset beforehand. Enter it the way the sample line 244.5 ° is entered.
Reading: 170 °
